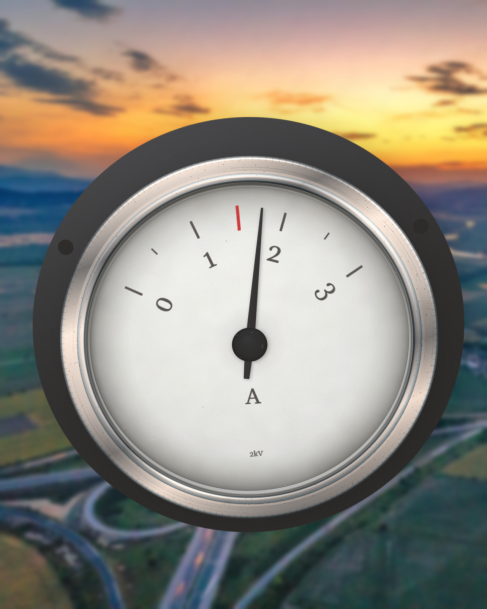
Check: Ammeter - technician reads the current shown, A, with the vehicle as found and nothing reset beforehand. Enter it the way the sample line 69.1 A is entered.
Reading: 1.75 A
